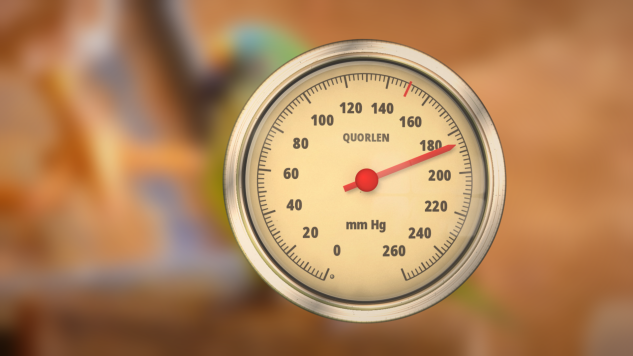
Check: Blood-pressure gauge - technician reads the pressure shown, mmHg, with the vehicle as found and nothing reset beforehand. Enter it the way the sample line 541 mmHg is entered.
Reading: 186 mmHg
